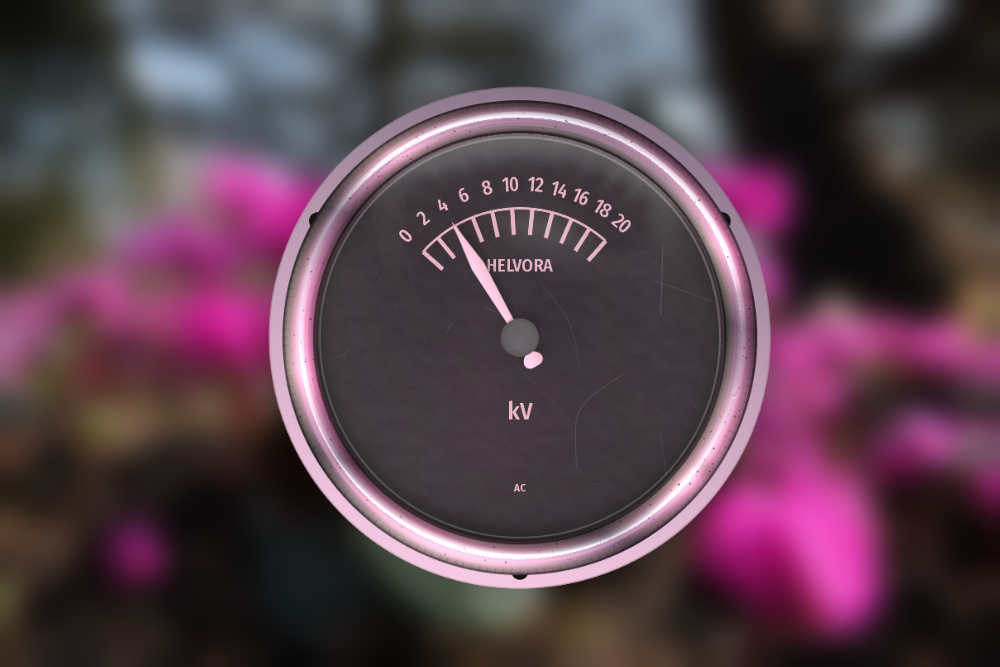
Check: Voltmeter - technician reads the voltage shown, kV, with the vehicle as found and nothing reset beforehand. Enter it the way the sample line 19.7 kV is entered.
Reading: 4 kV
